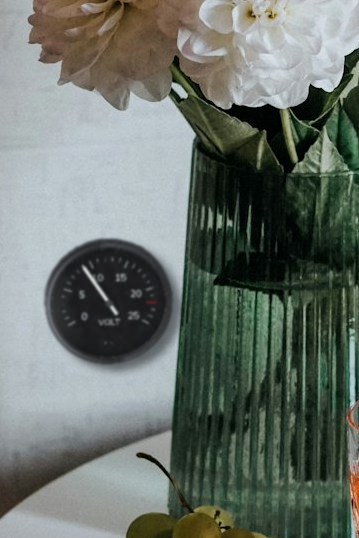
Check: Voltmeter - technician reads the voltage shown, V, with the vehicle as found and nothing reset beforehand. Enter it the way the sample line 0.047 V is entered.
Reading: 9 V
